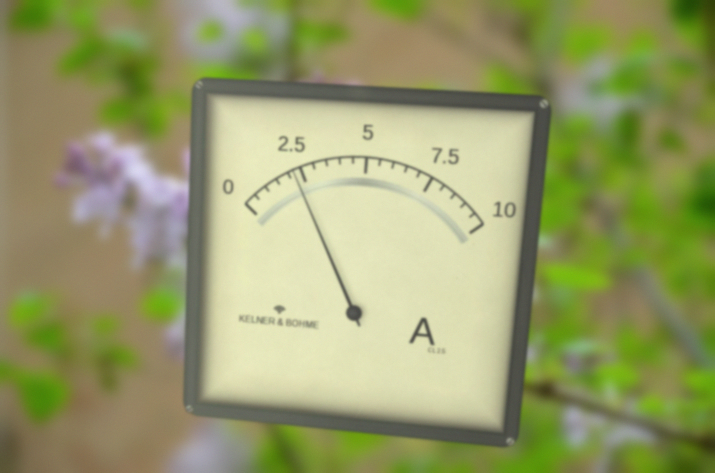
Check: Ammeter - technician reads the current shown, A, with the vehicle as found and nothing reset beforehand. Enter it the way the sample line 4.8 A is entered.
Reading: 2.25 A
